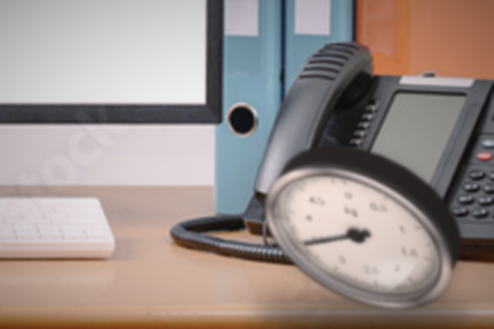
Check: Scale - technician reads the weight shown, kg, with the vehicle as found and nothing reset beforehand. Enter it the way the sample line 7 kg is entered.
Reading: 3.5 kg
